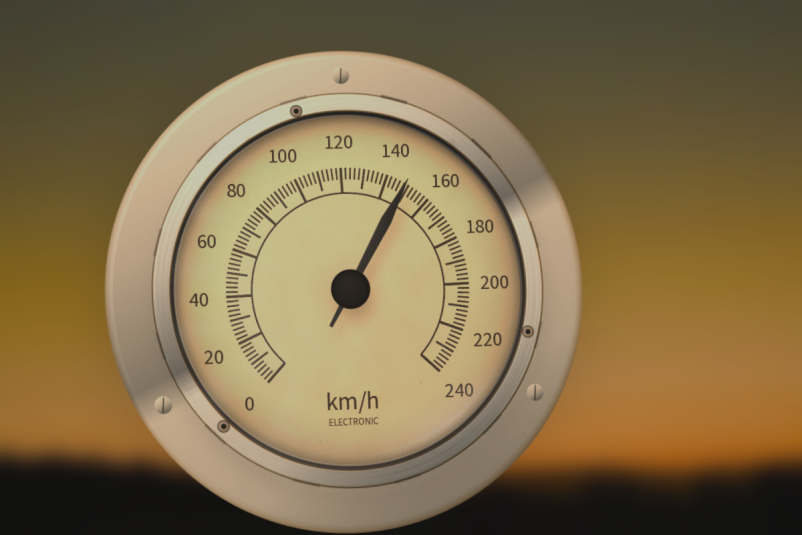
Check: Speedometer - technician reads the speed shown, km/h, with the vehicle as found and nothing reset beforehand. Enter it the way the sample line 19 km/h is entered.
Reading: 148 km/h
